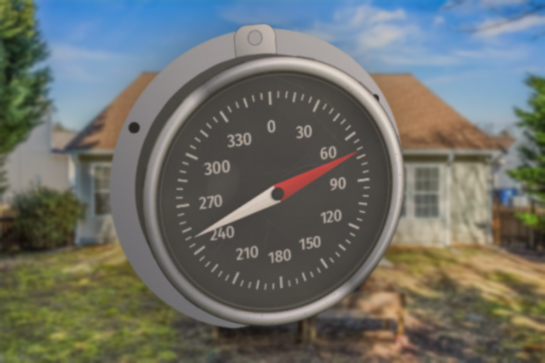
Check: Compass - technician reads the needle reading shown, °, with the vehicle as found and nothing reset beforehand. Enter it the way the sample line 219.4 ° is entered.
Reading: 70 °
